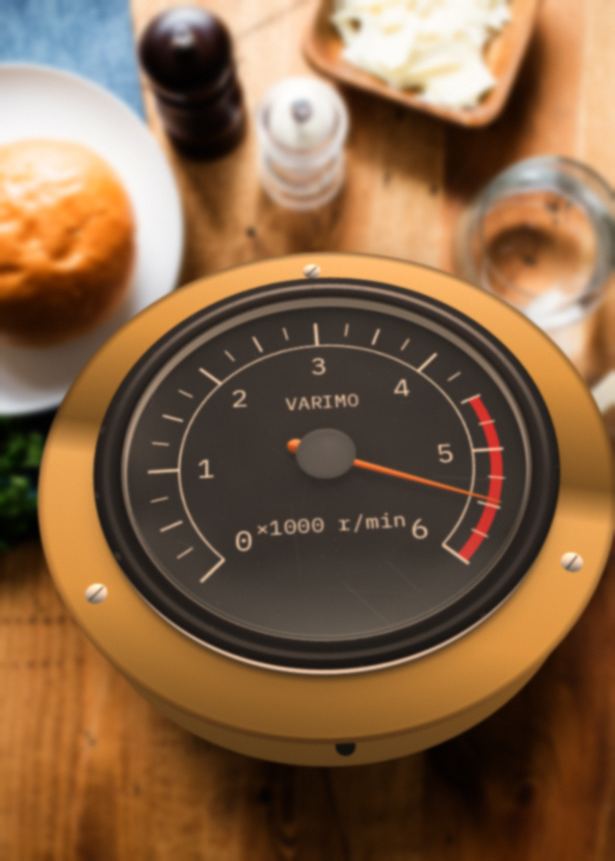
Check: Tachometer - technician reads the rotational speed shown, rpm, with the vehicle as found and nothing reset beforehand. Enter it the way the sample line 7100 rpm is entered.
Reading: 5500 rpm
